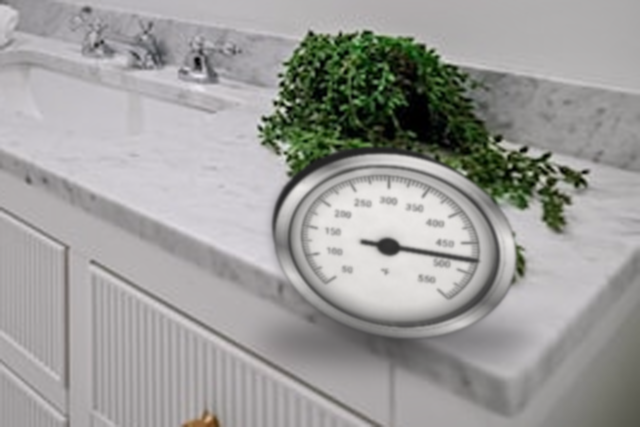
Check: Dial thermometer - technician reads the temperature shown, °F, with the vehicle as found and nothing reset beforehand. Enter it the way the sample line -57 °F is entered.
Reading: 475 °F
